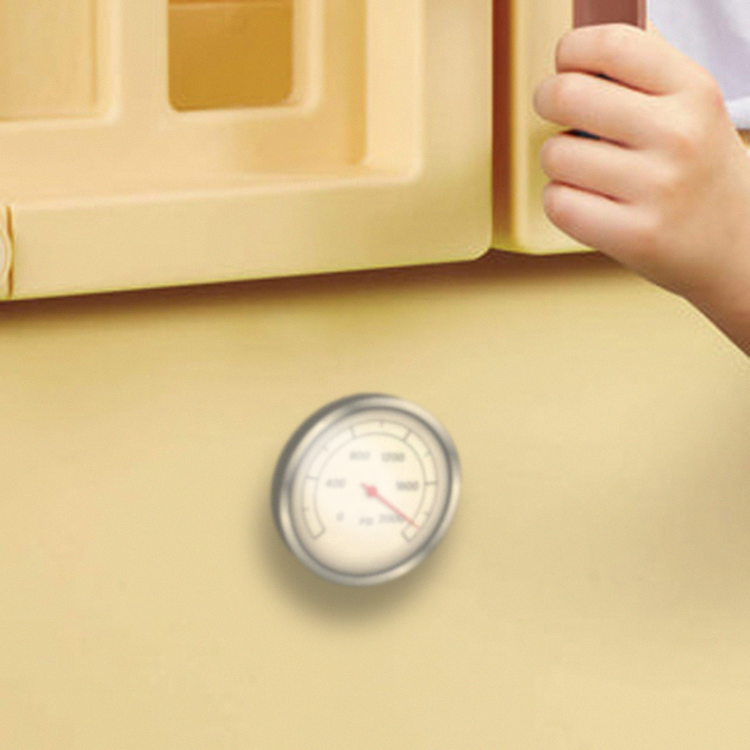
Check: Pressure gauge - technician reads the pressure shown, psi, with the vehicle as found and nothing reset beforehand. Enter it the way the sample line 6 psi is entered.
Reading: 1900 psi
